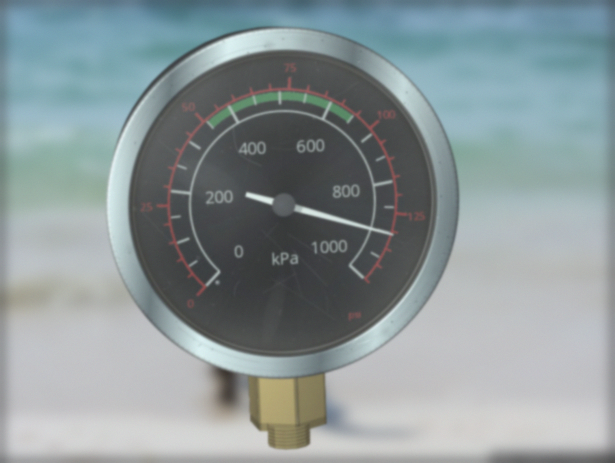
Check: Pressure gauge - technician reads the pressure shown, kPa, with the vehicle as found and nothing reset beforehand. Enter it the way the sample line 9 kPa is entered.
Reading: 900 kPa
